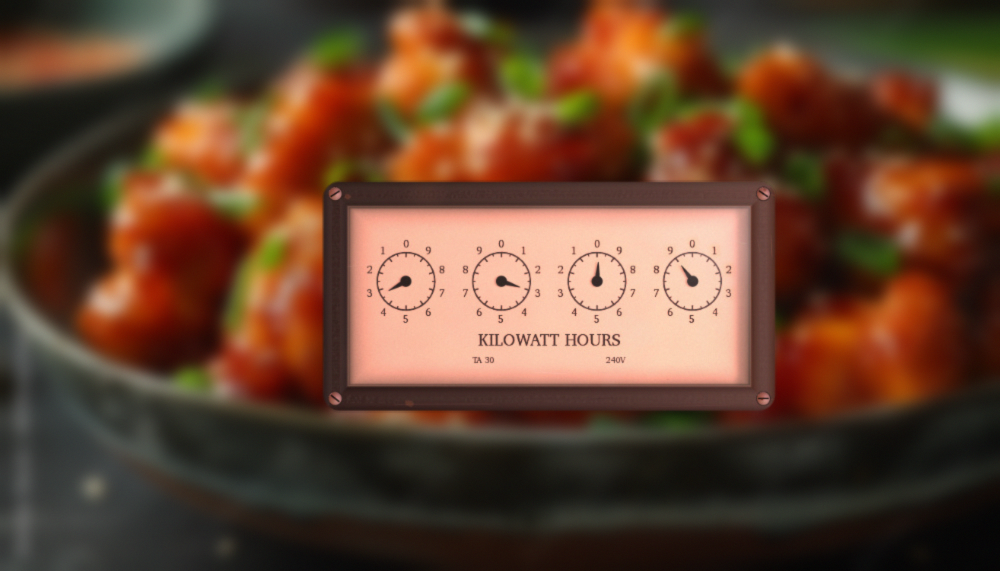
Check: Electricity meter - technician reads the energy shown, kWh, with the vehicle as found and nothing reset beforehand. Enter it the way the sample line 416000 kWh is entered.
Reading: 3299 kWh
